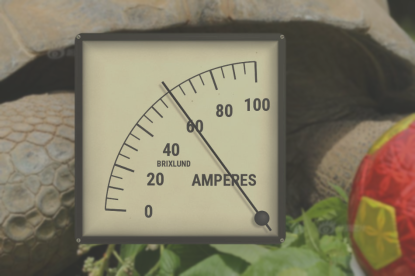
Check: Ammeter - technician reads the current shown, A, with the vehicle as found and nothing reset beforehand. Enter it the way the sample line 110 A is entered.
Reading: 60 A
